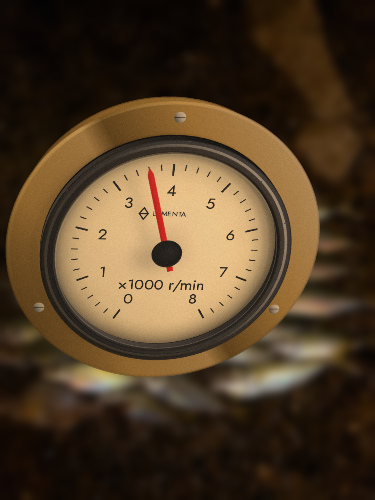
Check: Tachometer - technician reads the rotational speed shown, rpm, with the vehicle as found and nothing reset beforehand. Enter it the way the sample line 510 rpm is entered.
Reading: 3600 rpm
